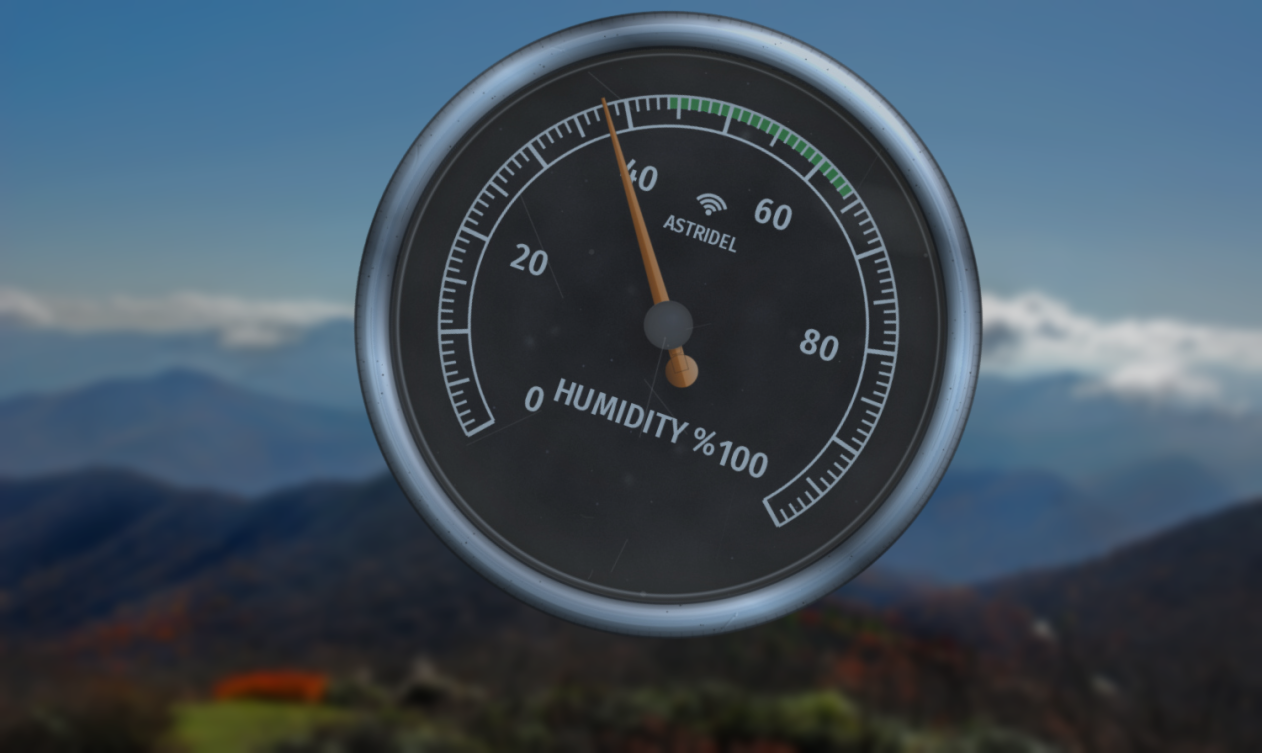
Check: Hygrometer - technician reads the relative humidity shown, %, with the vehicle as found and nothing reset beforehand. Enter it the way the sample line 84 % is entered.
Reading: 38 %
